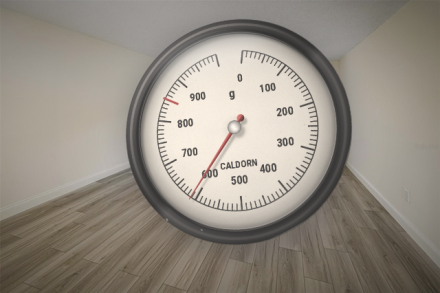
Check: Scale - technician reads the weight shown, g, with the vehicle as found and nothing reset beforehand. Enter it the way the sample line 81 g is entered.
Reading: 610 g
